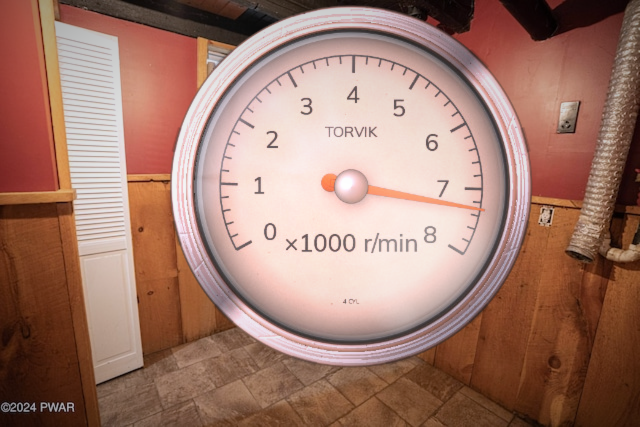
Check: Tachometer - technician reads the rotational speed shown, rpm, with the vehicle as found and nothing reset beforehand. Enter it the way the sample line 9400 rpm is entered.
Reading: 7300 rpm
